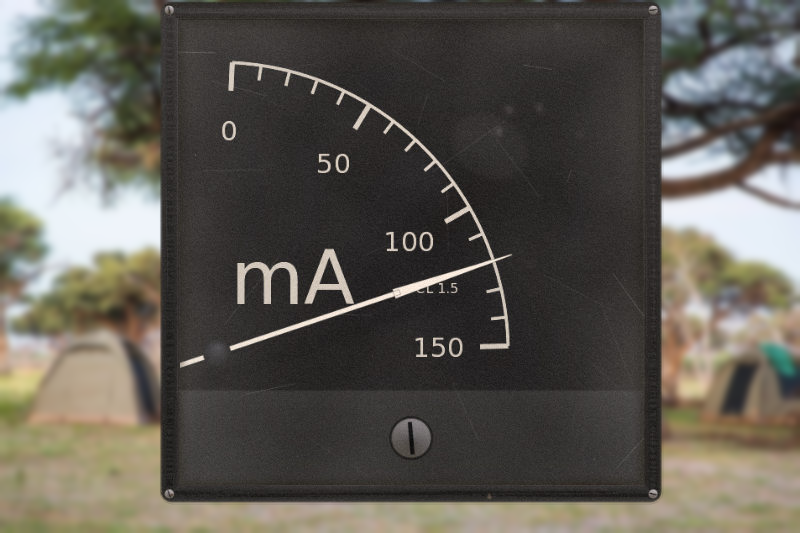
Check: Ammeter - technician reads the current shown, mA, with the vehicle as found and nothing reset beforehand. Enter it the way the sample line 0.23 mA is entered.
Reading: 120 mA
